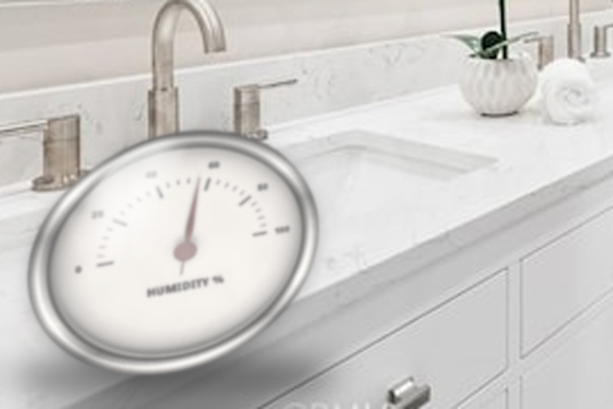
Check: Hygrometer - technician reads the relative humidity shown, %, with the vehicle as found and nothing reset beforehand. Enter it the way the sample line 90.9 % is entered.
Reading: 56 %
